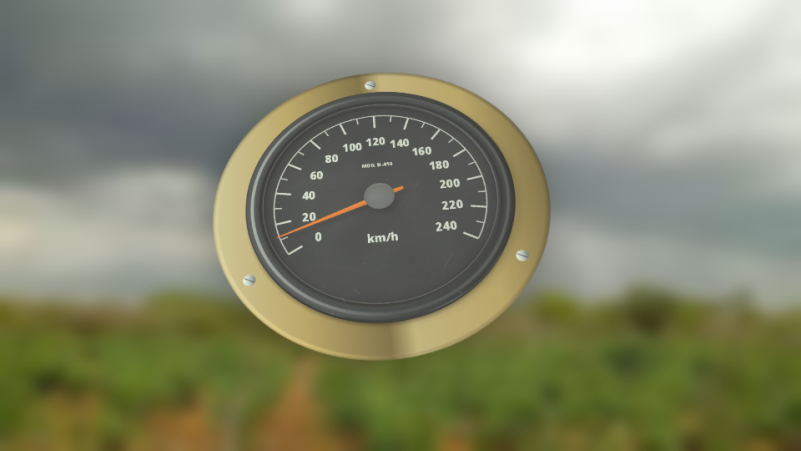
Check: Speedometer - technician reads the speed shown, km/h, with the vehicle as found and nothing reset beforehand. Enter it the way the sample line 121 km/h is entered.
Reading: 10 km/h
